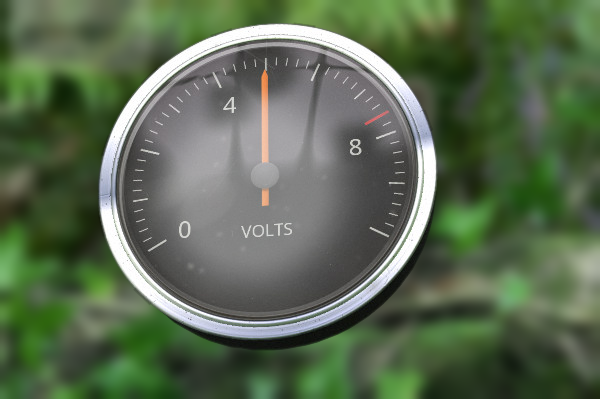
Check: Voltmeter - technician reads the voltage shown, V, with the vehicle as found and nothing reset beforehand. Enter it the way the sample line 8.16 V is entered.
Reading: 5 V
